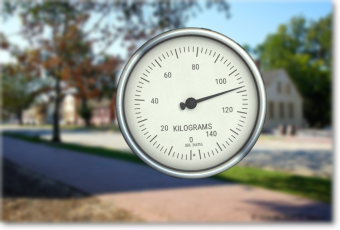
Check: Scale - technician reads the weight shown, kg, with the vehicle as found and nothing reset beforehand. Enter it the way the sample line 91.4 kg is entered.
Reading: 108 kg
